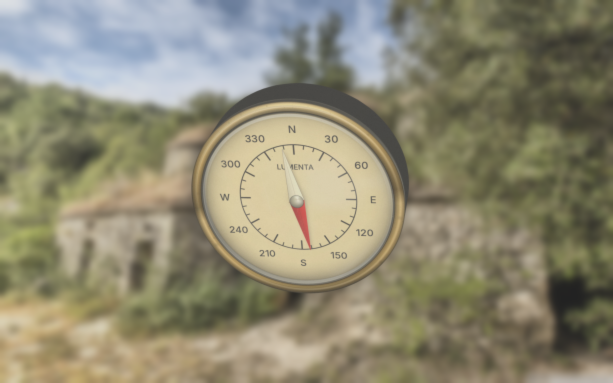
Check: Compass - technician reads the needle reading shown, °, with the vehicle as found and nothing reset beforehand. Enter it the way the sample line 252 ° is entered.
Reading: 170 °
